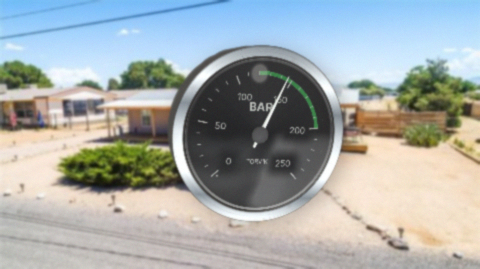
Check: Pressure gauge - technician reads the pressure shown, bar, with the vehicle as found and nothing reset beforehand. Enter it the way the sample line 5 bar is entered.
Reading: 145 bar
